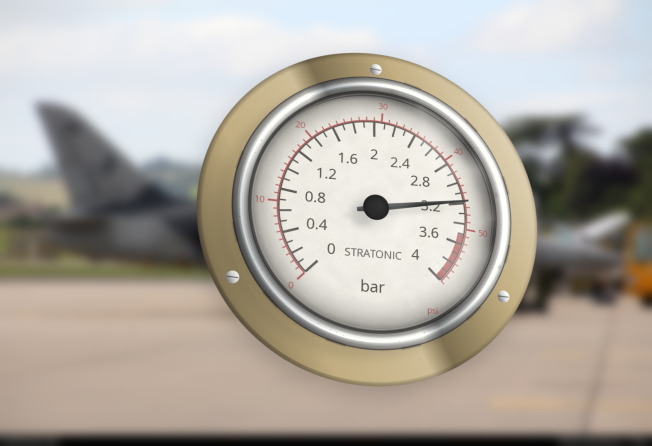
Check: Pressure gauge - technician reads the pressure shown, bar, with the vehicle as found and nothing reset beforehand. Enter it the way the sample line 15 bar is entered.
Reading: 3.2 bar
